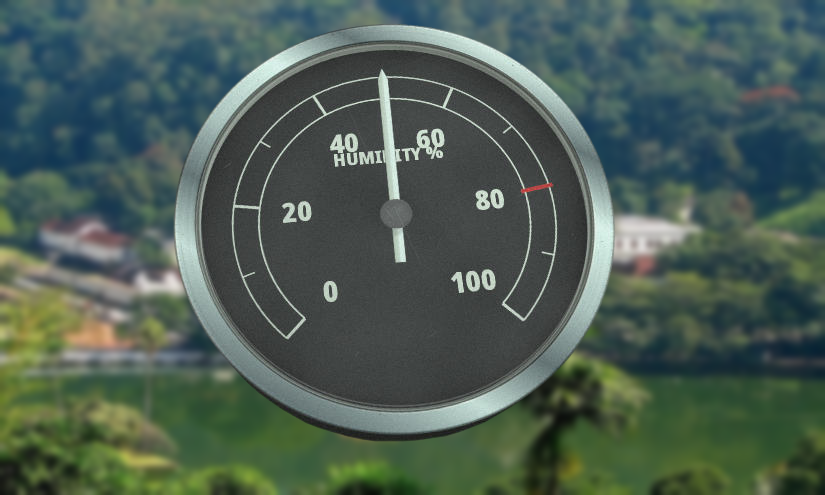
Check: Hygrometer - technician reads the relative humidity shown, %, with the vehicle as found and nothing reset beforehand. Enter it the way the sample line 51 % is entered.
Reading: 50 %
